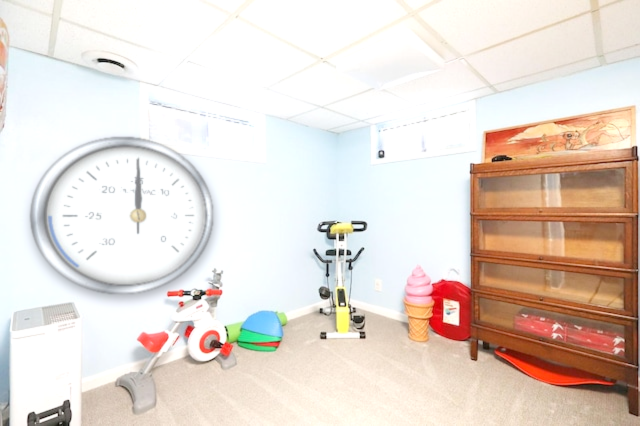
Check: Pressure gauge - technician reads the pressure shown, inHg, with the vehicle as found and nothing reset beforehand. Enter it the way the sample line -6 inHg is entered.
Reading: -15 inHg
